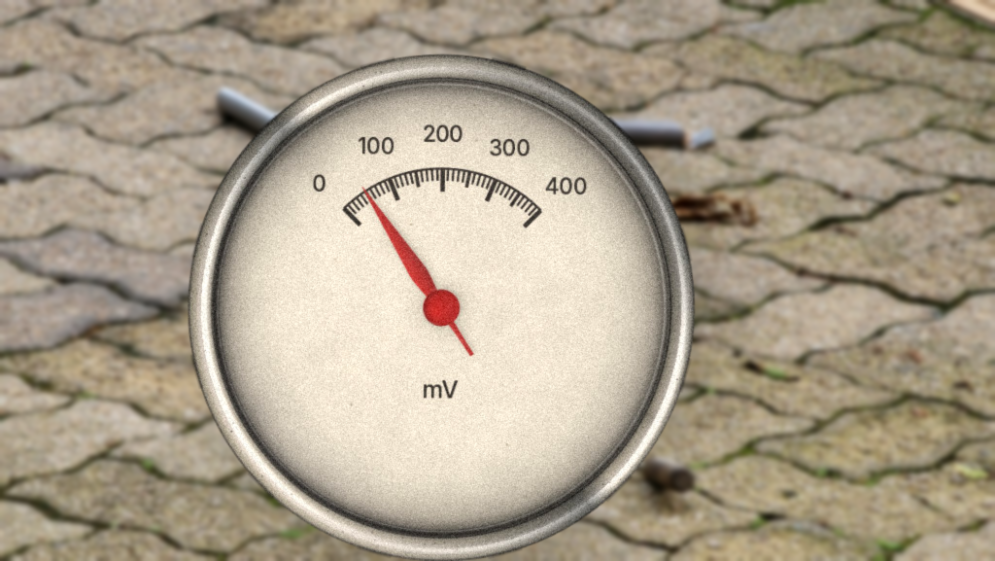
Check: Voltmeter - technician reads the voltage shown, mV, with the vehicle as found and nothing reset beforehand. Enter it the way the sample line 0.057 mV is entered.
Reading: 50 mV
